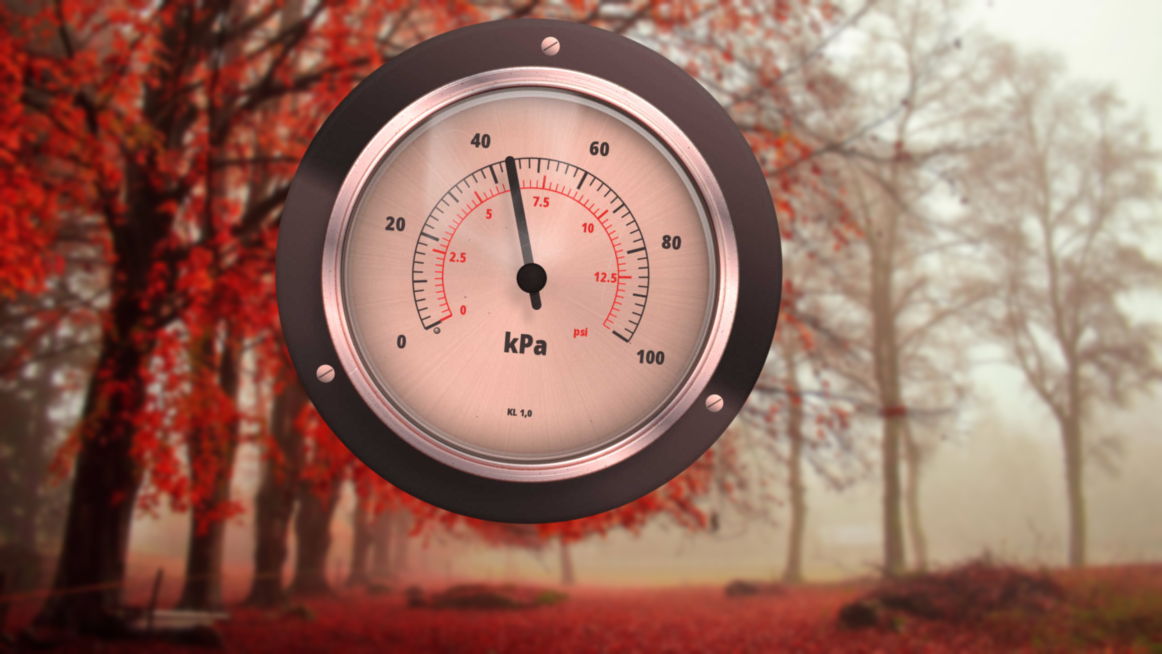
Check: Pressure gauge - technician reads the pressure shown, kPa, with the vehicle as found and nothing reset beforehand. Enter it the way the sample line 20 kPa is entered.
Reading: 44 kPa
